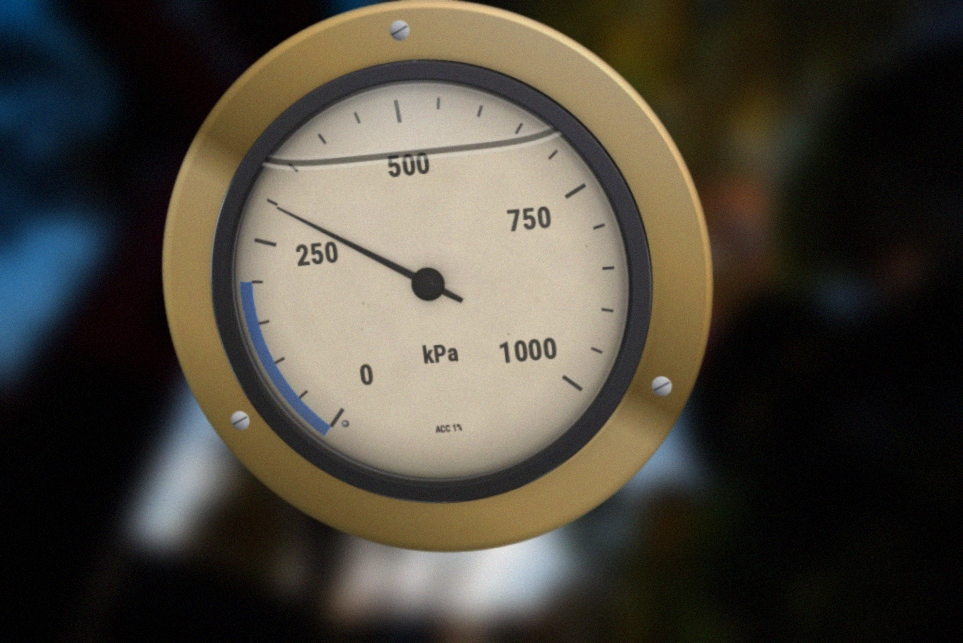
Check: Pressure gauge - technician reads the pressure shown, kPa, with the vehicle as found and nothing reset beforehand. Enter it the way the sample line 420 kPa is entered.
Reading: 300 kPa
